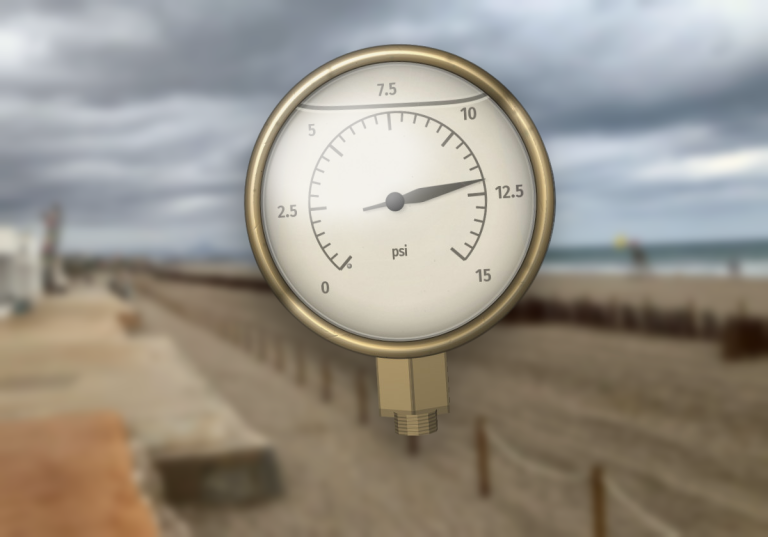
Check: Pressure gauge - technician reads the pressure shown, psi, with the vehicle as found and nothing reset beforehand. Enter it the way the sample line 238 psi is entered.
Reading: 12 psi
